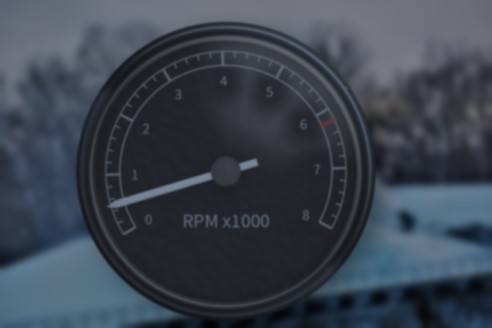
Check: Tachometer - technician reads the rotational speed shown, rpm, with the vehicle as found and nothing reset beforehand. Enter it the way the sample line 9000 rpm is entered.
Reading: 500 rpm
